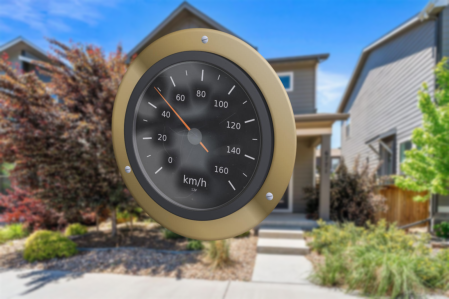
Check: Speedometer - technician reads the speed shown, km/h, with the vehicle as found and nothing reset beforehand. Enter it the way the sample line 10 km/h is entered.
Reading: 50 km/h
